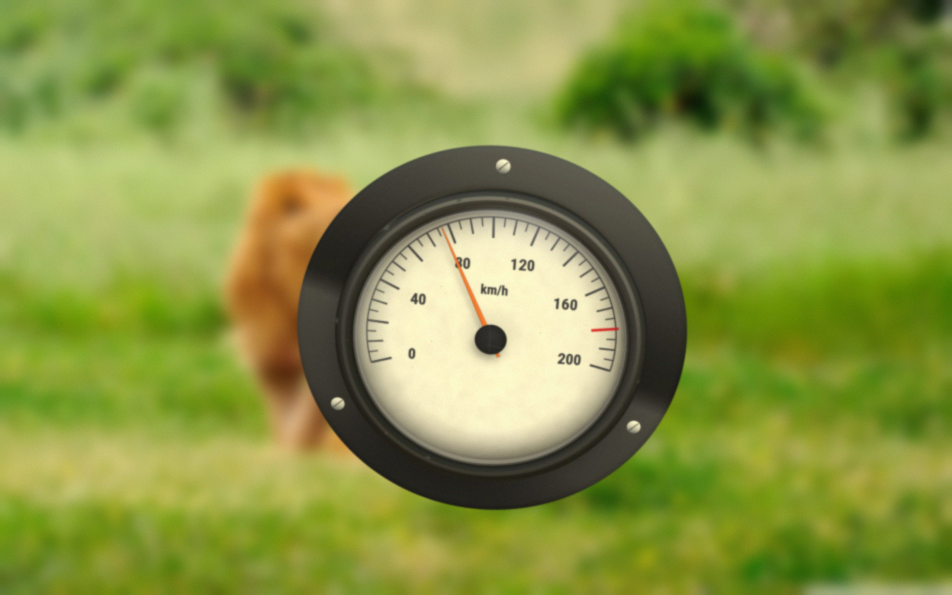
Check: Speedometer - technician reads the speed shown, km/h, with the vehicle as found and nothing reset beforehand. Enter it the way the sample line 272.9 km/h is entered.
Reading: 77.5 km/h
